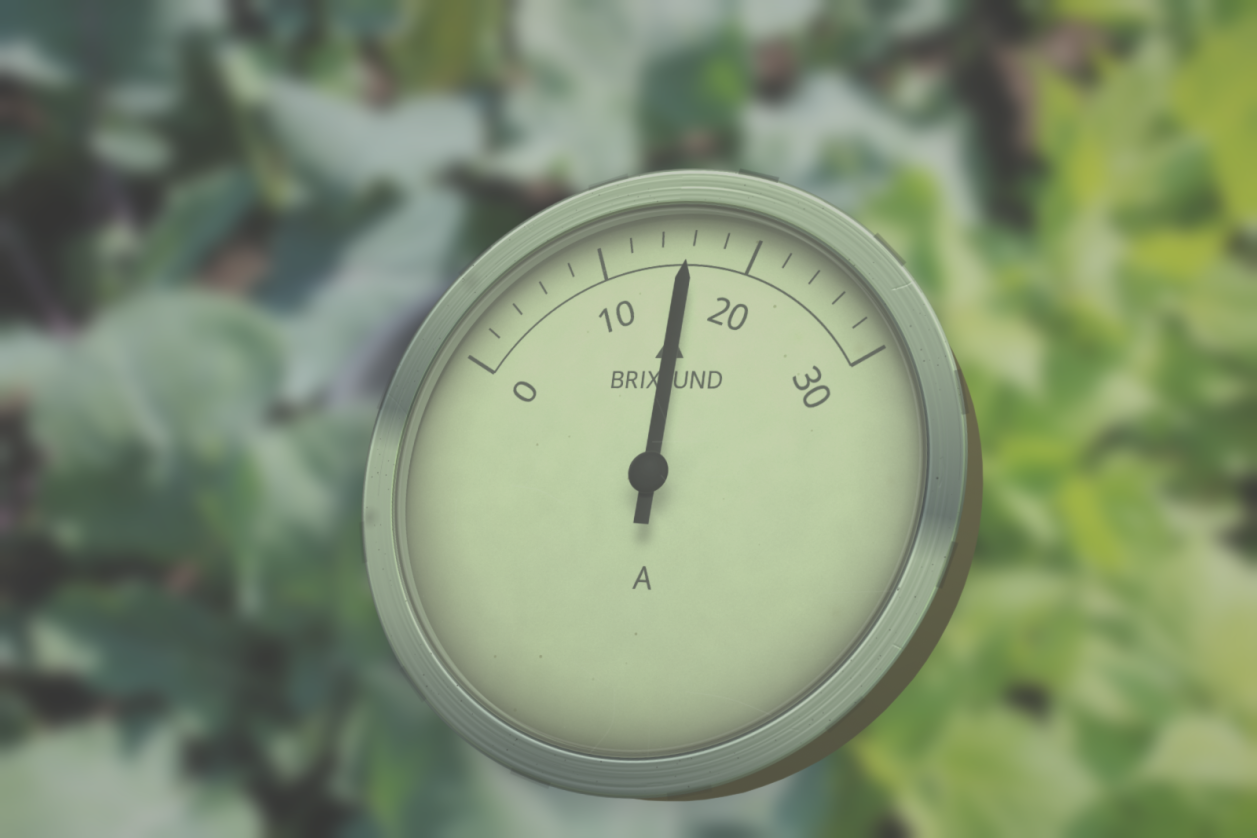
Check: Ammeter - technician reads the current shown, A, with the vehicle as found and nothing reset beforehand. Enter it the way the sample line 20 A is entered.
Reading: 16 A
